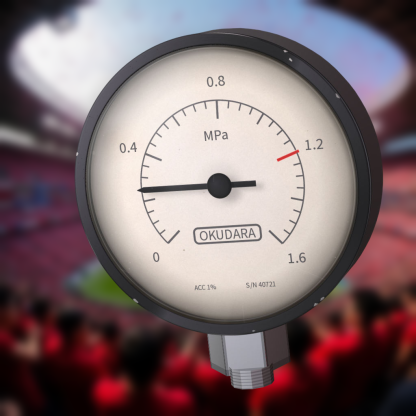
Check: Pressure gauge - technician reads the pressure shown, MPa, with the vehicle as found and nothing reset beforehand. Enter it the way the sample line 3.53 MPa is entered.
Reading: 0.25 MPa
